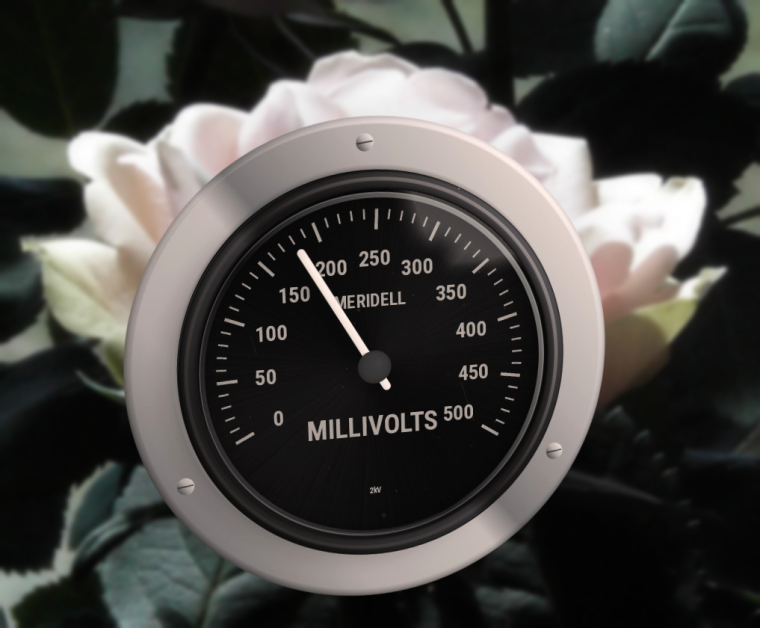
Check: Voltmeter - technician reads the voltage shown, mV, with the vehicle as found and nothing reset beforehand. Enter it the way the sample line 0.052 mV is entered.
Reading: 180 mV
